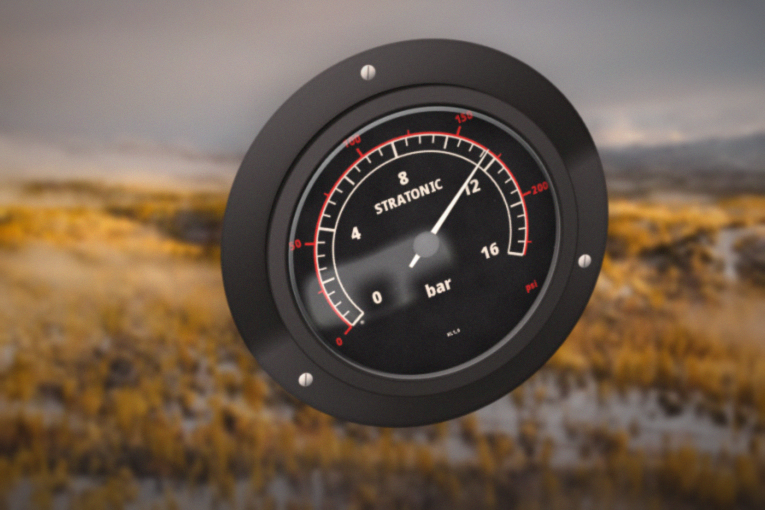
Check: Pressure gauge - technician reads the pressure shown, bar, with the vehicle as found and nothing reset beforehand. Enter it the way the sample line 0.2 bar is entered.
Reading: 11.5 bar
